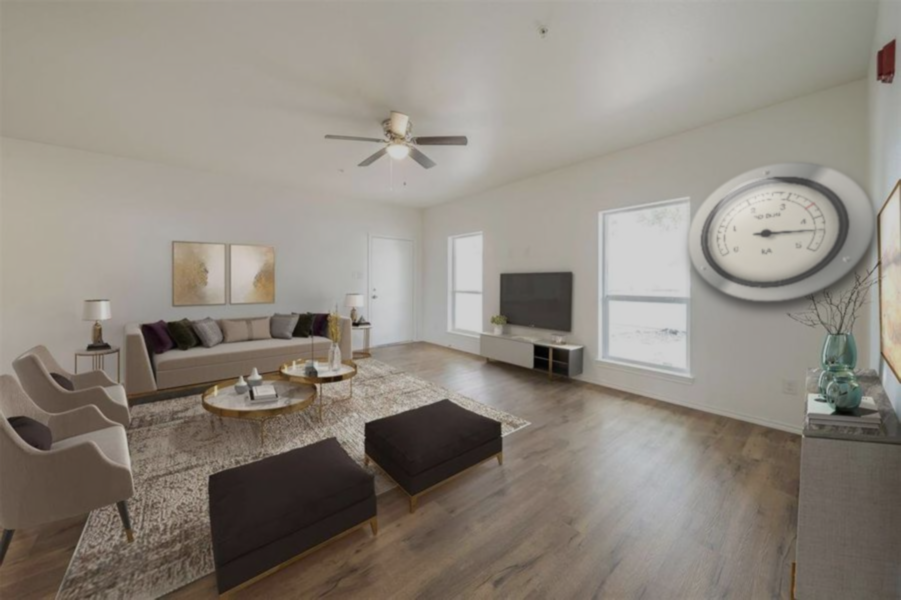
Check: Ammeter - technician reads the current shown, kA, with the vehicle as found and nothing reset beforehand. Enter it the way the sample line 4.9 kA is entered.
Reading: 4.4 kA
